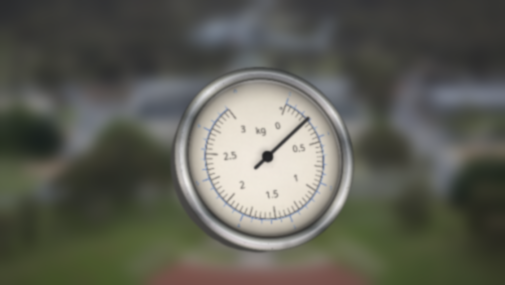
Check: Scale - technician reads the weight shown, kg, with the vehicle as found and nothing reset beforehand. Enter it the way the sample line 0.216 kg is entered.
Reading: 0.25 kg
